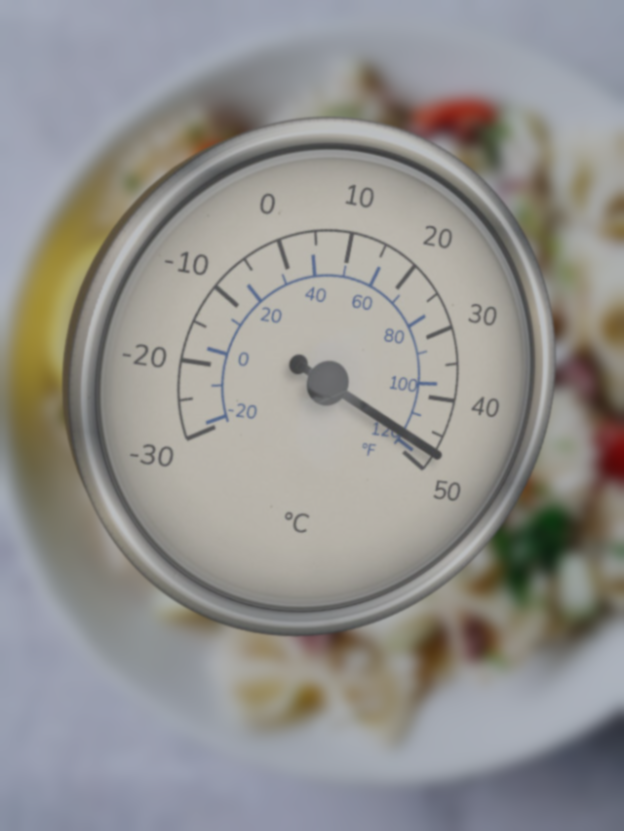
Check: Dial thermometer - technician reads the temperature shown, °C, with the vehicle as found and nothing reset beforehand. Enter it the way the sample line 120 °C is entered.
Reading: 47.5 °C
